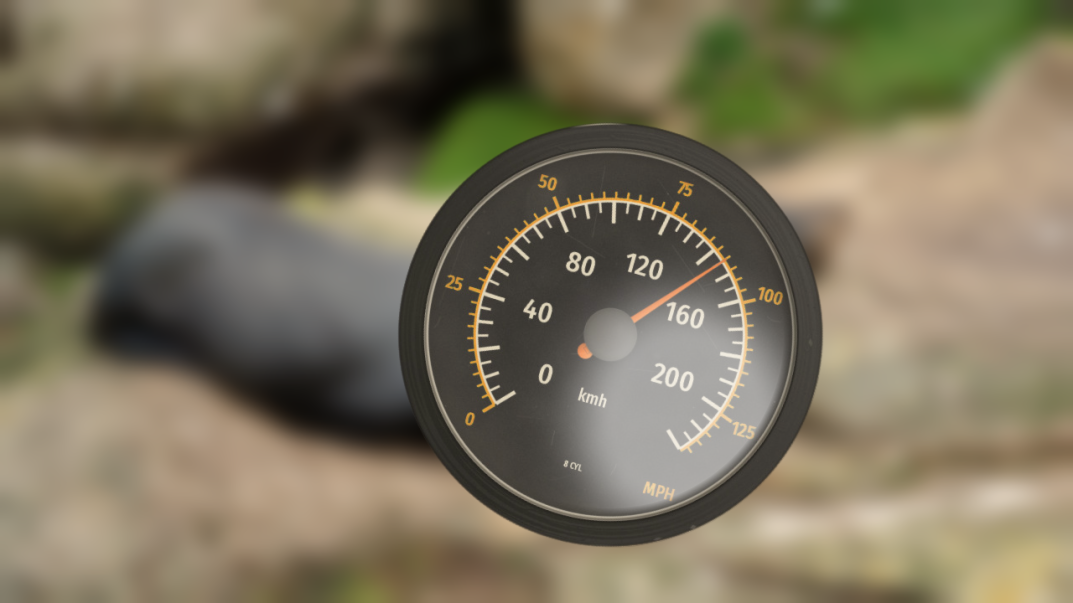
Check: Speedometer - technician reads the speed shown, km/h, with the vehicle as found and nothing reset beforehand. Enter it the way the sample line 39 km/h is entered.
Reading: 145 km/h
